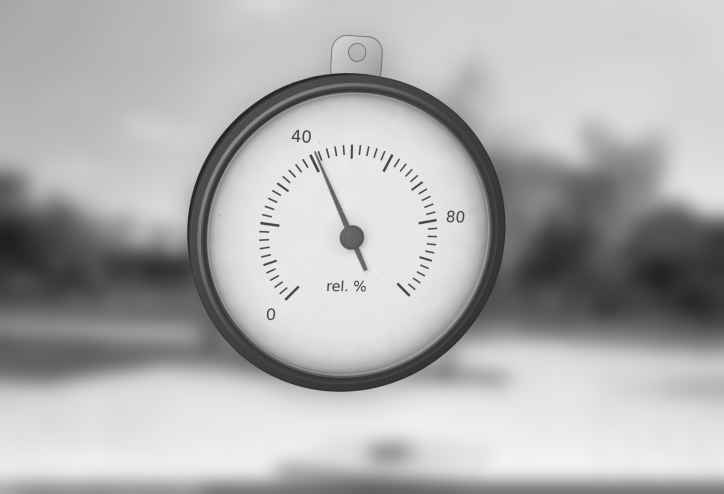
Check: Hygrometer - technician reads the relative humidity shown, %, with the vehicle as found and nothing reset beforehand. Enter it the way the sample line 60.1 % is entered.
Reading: 41 %
